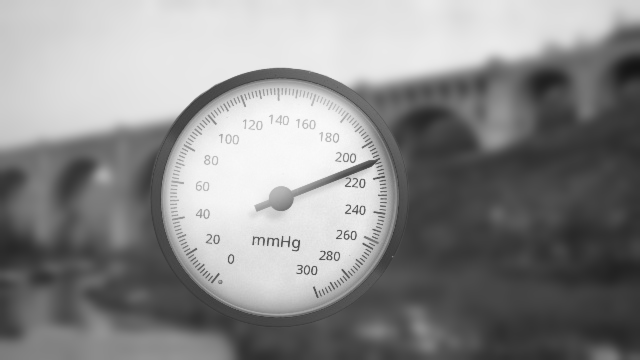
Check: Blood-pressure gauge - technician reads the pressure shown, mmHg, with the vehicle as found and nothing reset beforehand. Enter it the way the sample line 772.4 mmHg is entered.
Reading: 210 mmHg
